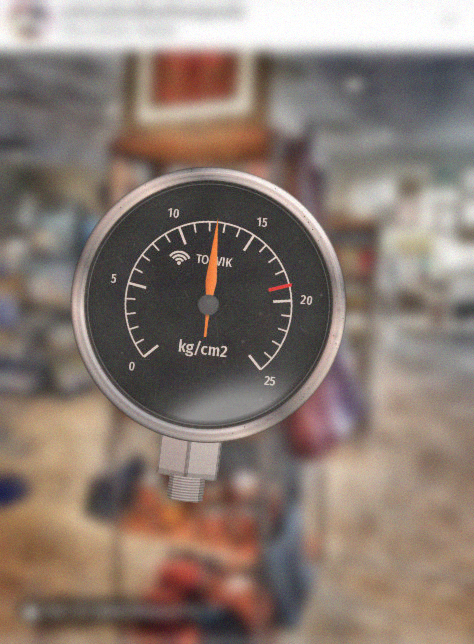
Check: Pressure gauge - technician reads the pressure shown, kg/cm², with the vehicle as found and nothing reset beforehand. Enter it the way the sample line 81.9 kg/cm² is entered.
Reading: 12.5 kg/cm²
